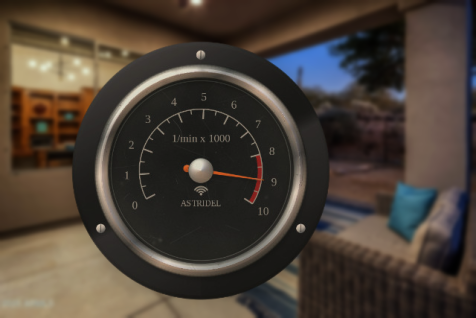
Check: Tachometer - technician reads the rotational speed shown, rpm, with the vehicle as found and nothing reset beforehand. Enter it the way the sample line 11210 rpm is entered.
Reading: 9000 rpm
